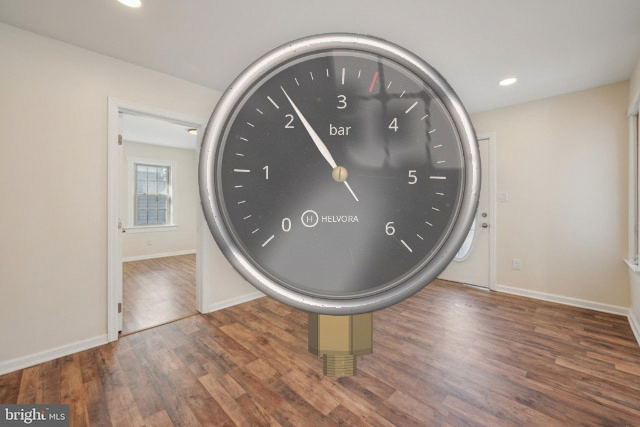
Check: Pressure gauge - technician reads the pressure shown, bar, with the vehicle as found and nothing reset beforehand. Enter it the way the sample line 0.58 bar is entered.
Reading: 2.2 bar
